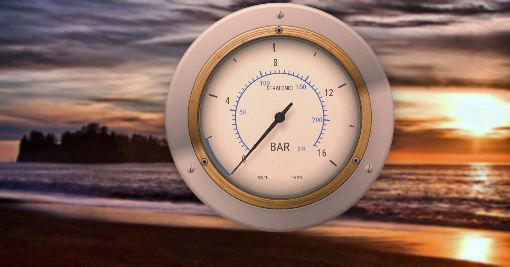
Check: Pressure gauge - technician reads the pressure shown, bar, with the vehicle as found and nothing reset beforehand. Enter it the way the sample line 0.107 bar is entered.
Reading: 0 bar
